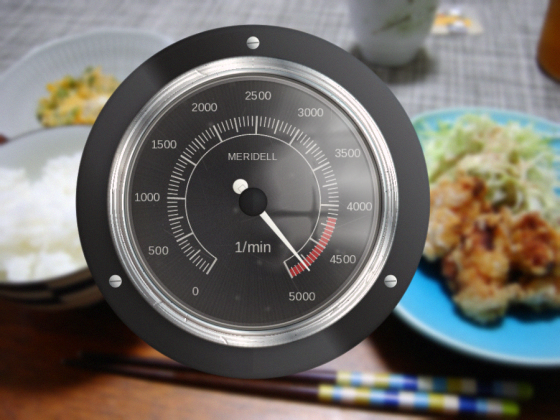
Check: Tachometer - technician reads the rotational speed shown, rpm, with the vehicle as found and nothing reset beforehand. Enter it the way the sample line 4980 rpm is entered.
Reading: 4800 rpm
